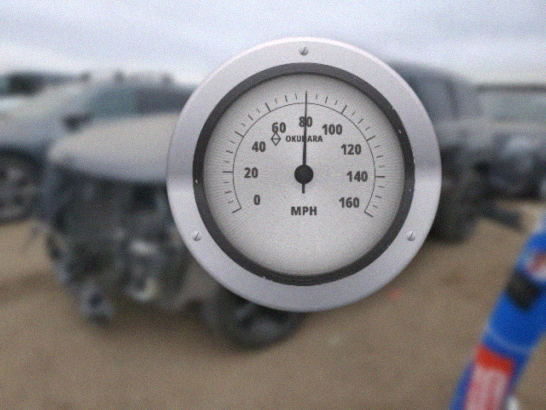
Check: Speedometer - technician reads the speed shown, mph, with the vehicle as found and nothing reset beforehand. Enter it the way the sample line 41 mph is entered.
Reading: 80 mph
